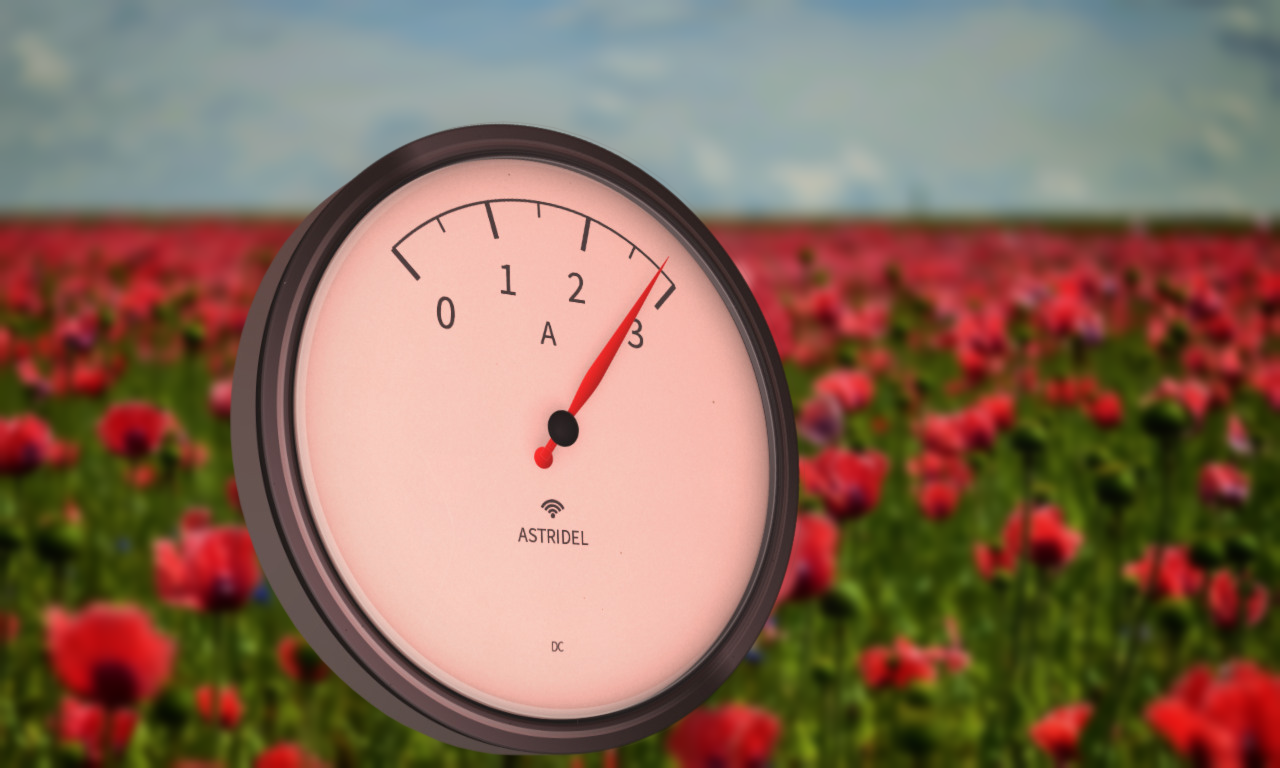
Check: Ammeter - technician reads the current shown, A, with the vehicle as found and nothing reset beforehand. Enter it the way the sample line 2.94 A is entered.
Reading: 2.75 A
